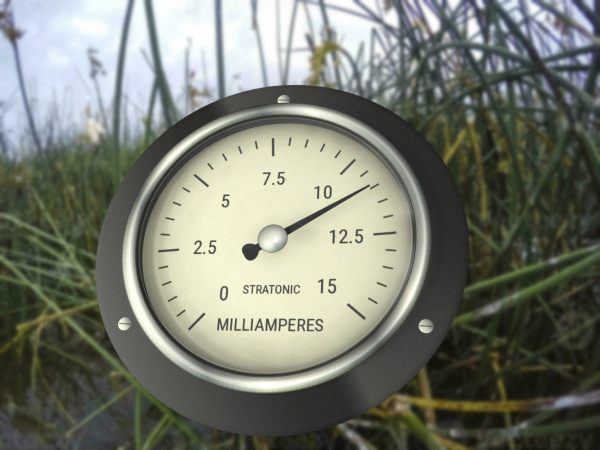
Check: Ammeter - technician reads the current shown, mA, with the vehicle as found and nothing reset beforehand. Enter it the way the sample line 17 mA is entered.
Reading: 11 mA
